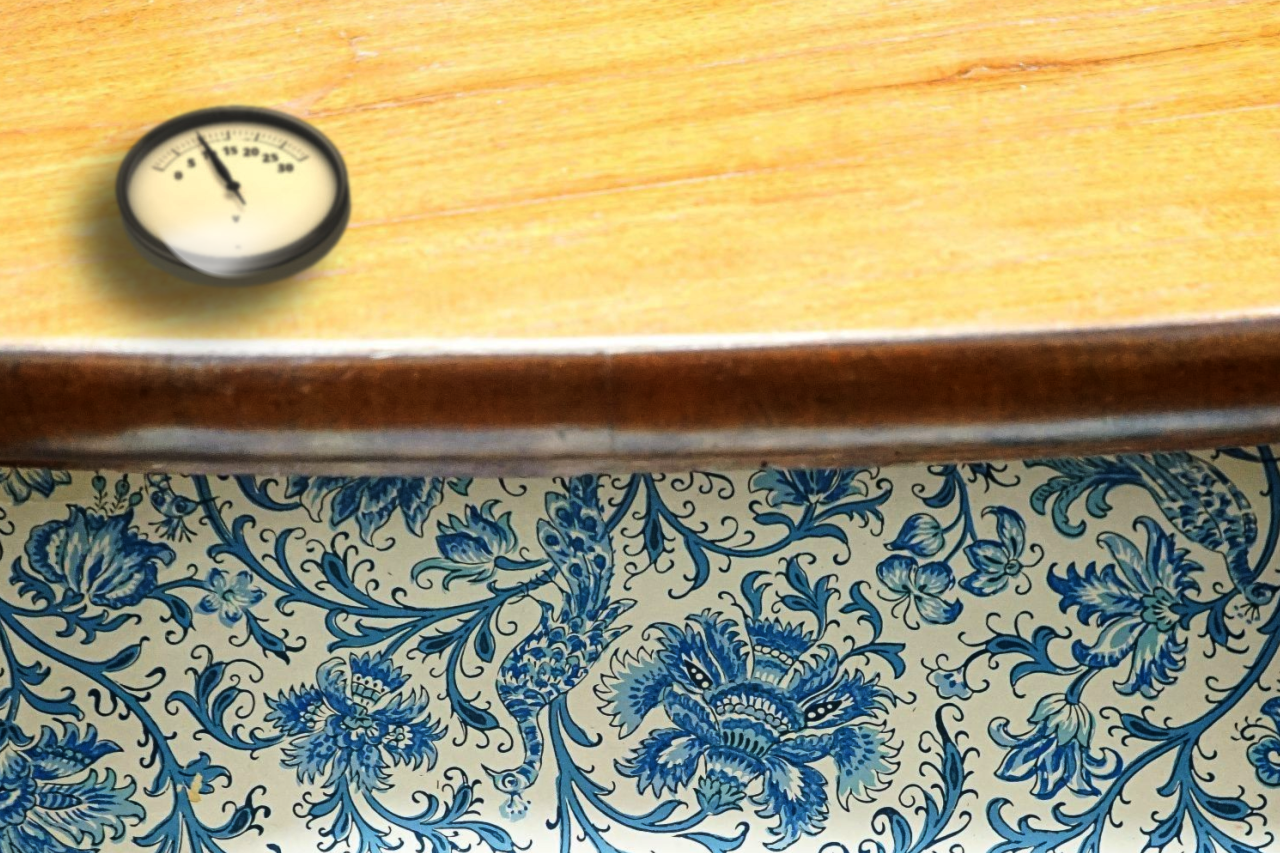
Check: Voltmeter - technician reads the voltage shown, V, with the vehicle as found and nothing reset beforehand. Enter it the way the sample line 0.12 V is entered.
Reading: 10 V
